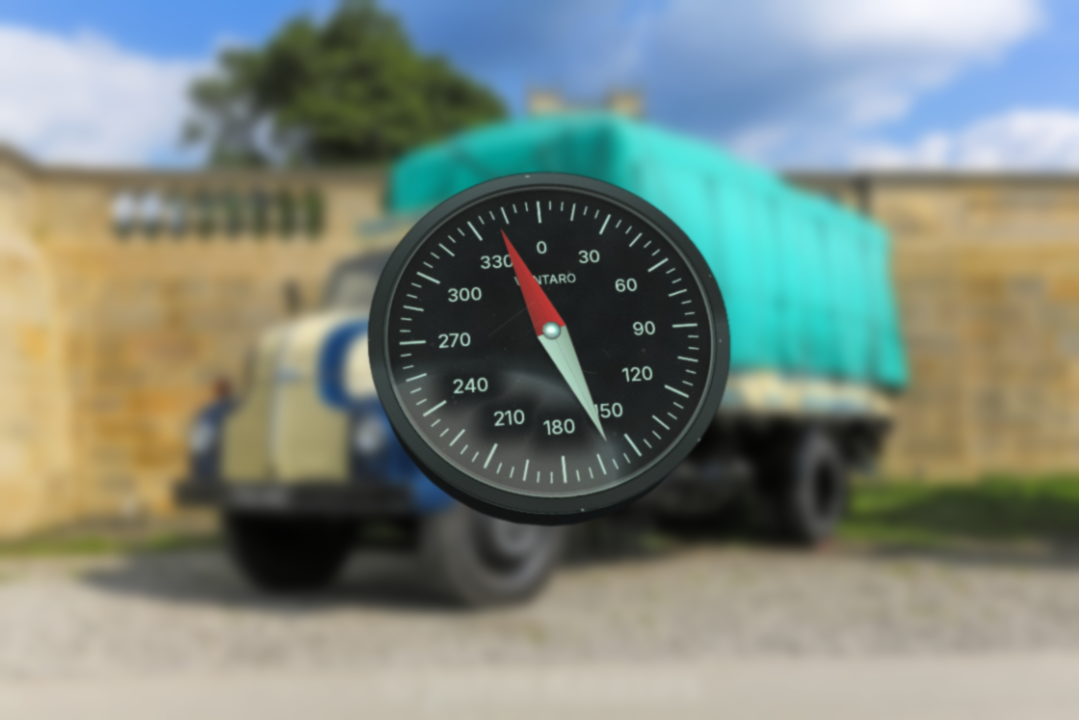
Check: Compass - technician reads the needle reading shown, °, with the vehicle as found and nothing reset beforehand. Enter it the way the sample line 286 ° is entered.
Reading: 340 °
